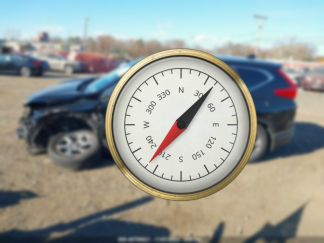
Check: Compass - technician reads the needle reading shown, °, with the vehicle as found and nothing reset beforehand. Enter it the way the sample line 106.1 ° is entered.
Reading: 220 °
